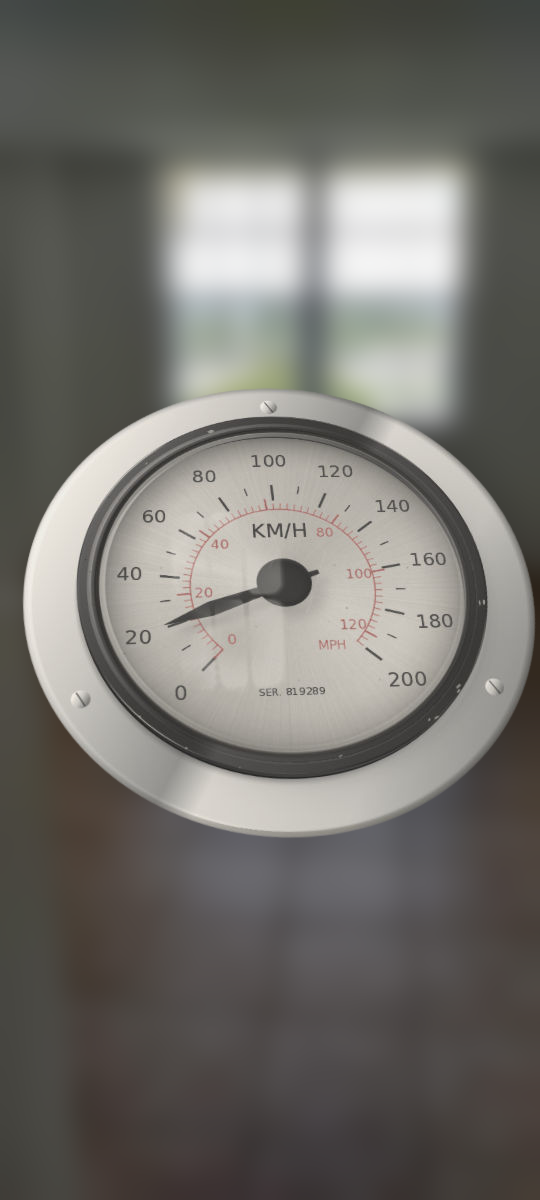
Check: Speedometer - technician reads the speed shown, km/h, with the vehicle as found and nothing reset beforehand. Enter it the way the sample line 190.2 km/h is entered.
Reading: 20 km/h
